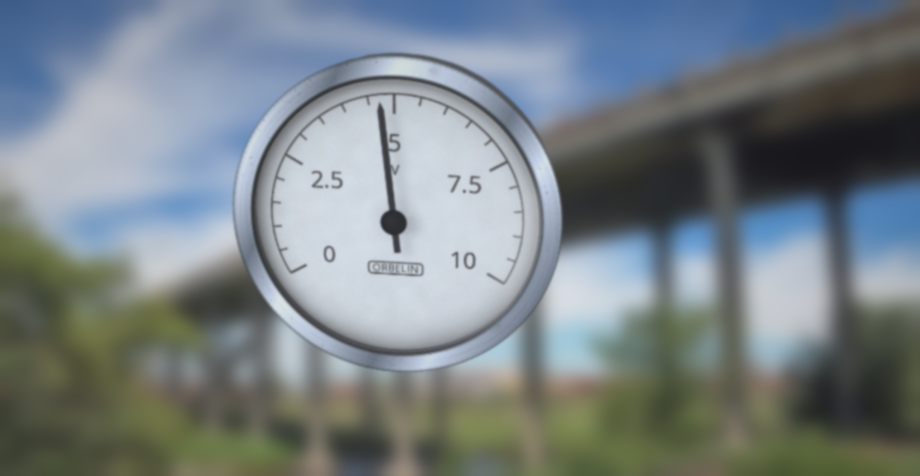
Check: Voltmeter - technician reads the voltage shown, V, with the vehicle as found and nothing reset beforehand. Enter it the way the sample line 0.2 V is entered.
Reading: 4.75 V
